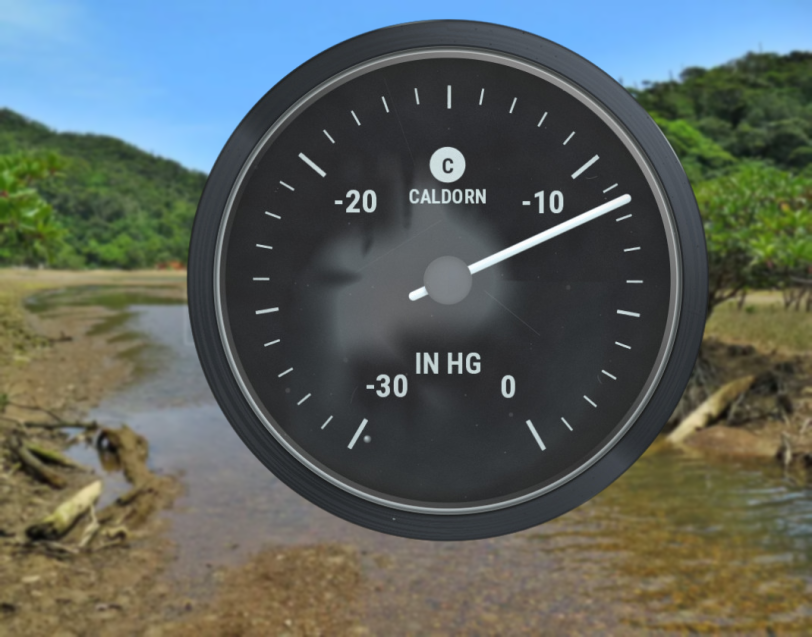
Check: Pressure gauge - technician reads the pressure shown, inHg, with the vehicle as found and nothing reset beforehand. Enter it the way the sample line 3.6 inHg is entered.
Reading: -8.5 inHg
